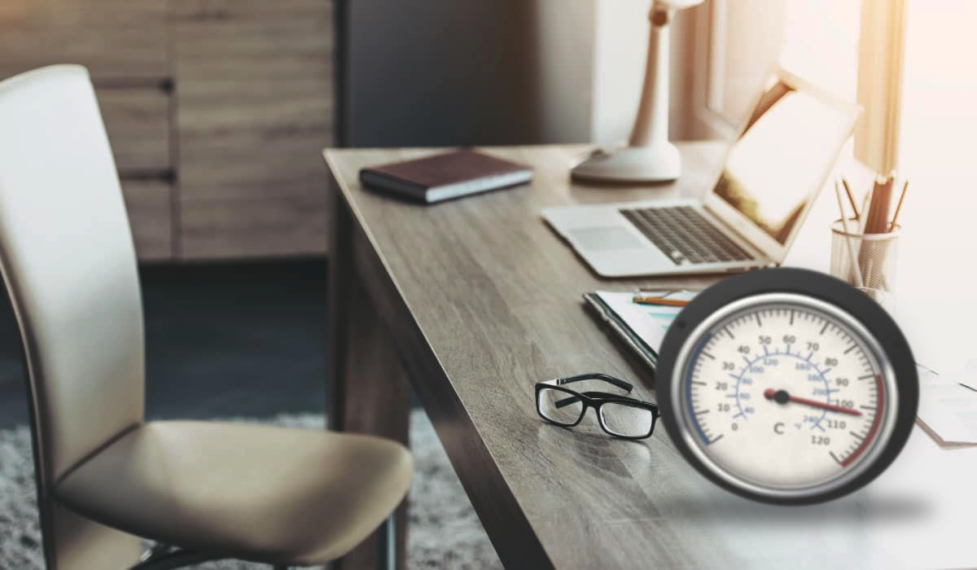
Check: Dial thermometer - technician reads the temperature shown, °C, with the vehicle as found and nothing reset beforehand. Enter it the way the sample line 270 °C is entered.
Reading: 102 °C
